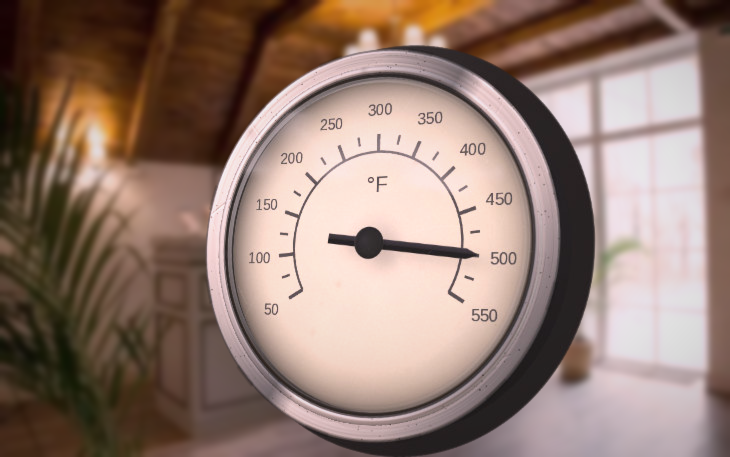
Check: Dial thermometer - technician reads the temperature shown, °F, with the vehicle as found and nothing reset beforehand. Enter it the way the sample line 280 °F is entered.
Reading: 500 °F
